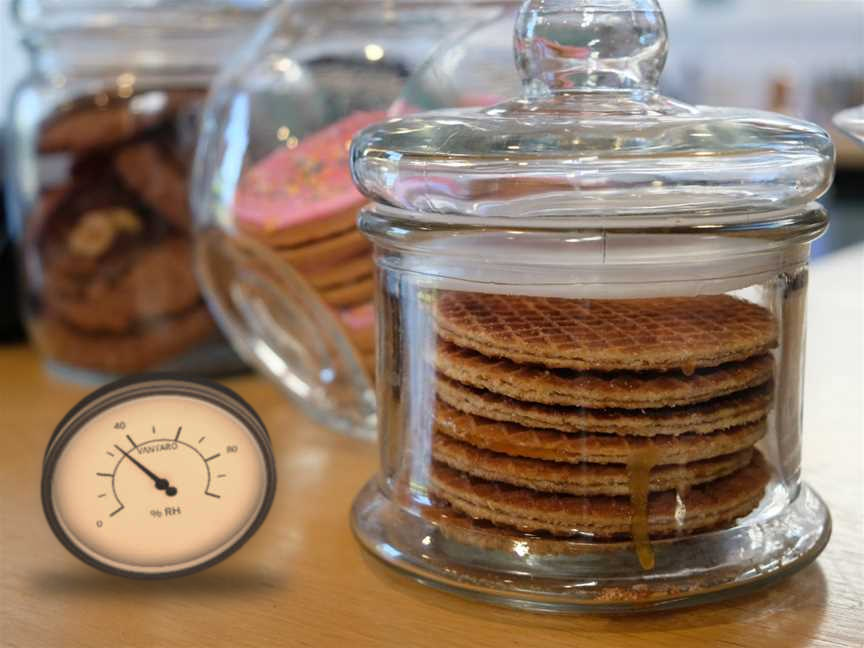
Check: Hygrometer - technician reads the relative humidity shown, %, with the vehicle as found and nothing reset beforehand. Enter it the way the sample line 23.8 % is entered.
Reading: 35 %
